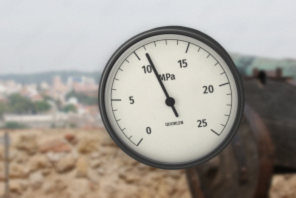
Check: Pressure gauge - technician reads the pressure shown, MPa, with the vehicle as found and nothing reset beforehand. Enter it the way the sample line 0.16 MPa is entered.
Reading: 11 MPa
